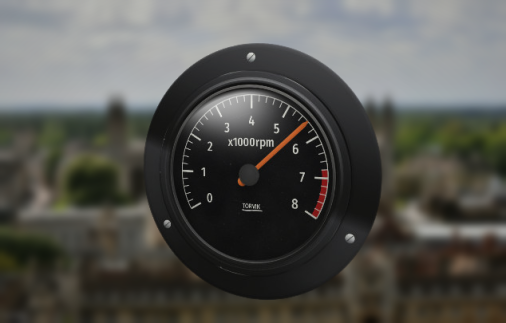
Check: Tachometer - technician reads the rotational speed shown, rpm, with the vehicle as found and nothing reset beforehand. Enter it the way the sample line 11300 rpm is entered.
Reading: 5600 rpm
